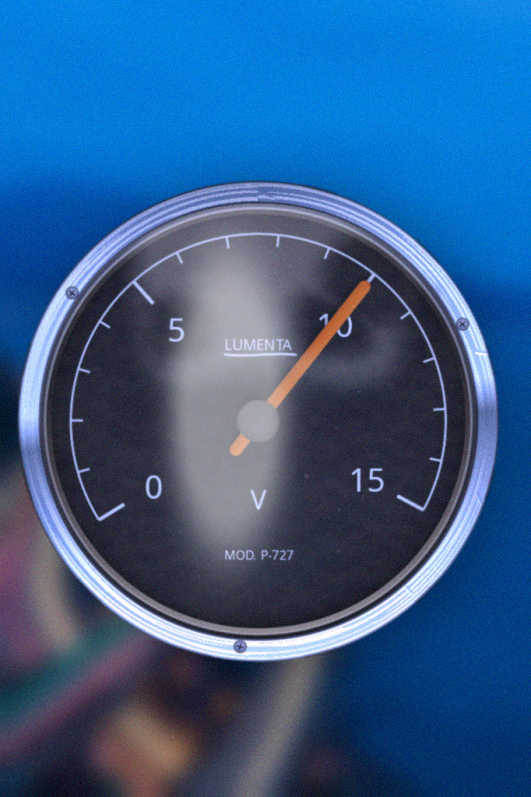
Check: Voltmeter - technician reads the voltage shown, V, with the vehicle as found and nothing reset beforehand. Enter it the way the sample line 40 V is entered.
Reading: 10 V
